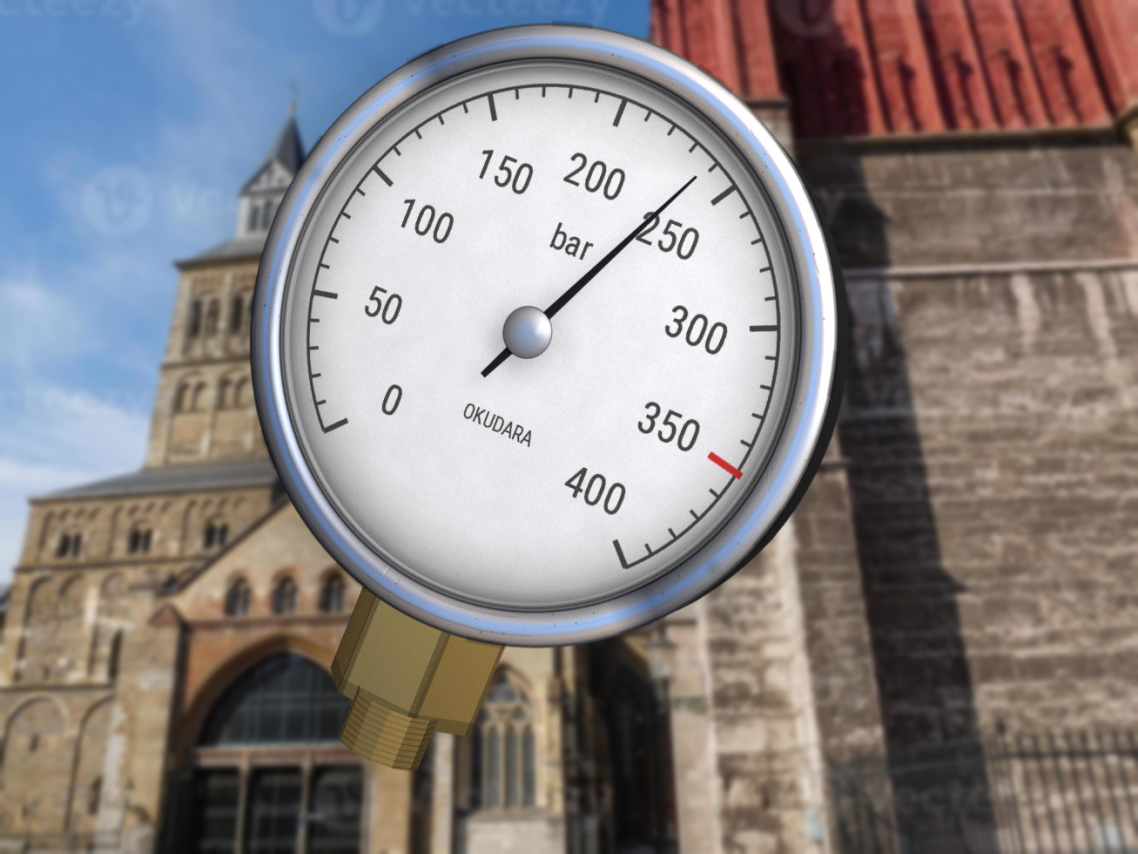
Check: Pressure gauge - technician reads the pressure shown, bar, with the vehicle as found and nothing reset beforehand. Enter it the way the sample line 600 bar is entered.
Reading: 240 bar
